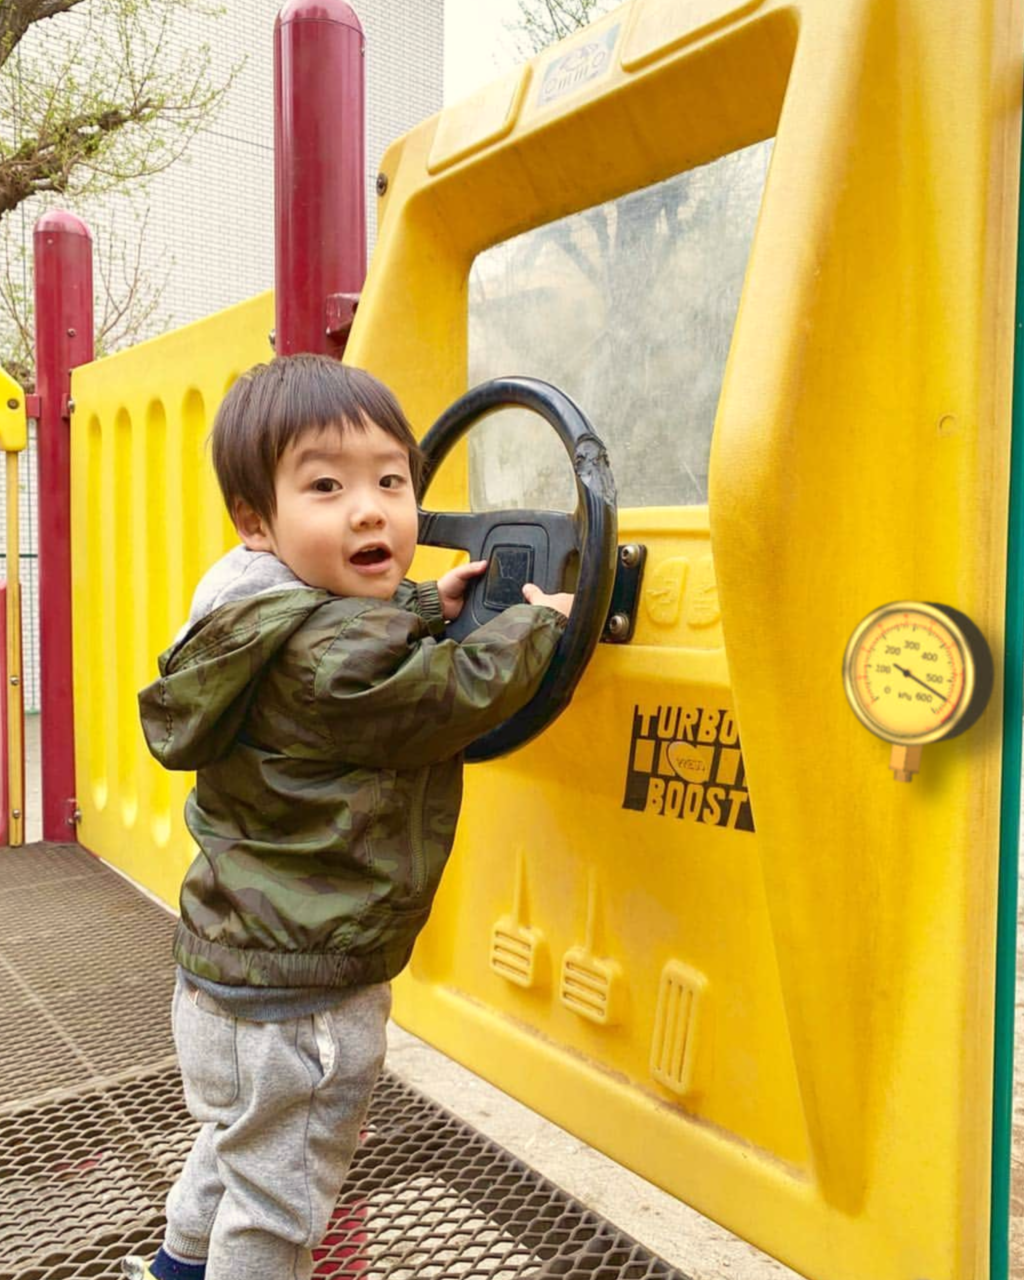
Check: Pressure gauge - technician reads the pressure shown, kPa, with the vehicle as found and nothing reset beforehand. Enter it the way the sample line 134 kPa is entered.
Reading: 550 kPa
